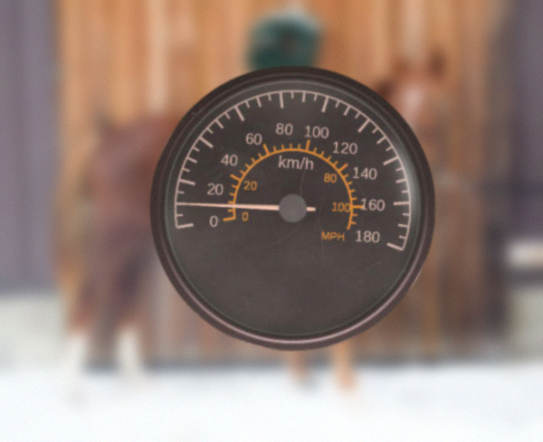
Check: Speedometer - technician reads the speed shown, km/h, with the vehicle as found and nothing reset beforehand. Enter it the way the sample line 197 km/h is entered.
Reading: 10 km/h
